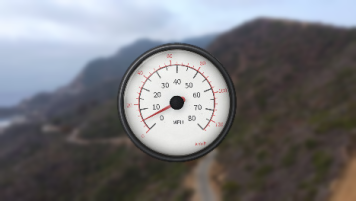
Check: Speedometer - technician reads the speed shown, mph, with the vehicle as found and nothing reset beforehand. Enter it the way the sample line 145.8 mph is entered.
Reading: 5 mph
